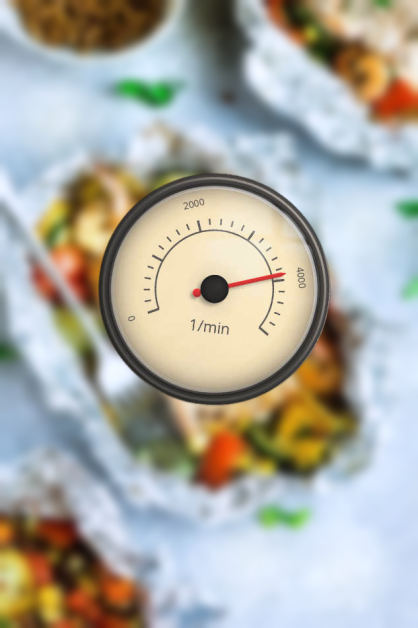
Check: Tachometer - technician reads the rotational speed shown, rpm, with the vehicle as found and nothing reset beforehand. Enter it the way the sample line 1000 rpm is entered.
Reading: 3900 rpm
